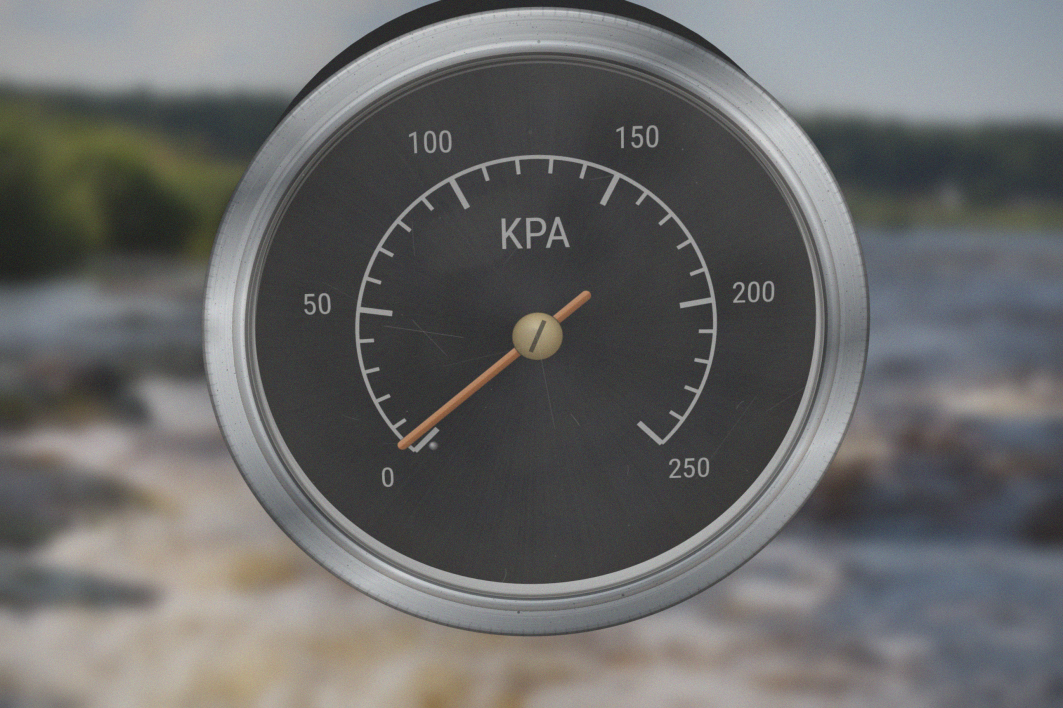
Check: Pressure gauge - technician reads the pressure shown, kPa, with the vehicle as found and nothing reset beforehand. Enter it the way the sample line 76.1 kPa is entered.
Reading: 5 kPa
